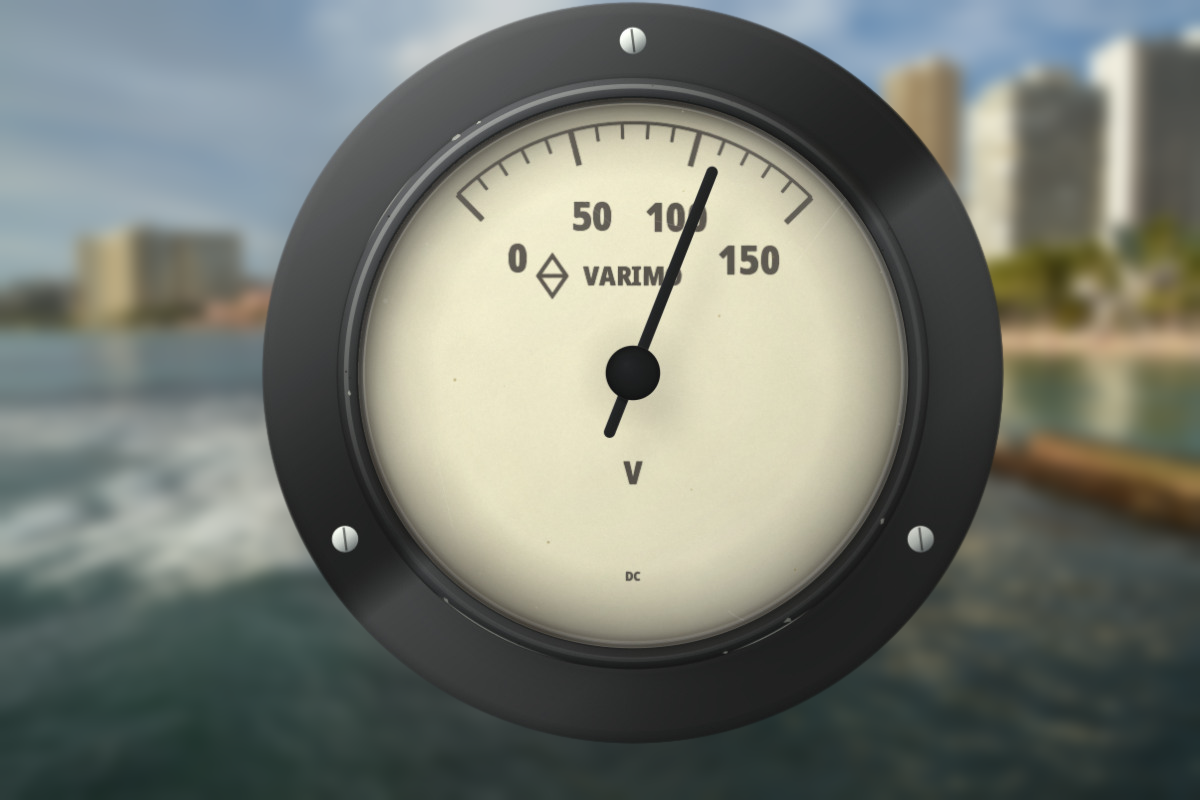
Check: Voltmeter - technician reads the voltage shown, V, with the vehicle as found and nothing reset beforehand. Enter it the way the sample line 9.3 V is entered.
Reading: 110 V
